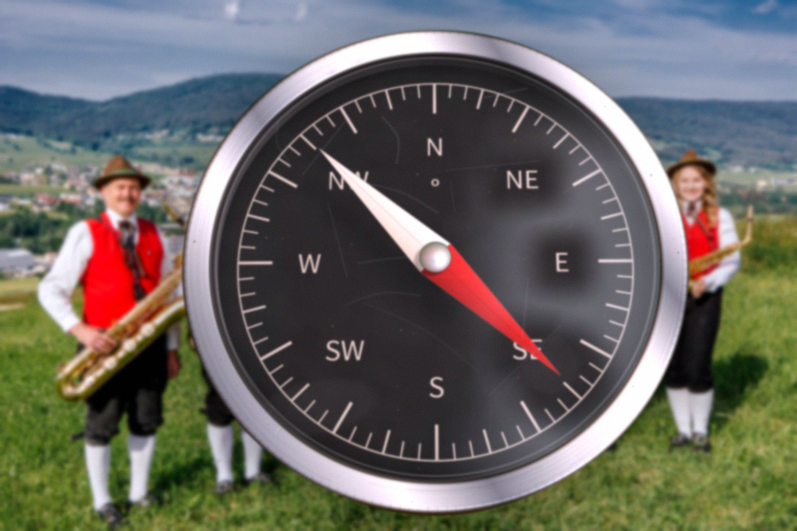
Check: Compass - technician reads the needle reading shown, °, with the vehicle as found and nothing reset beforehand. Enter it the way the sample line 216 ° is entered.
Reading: 135 °
